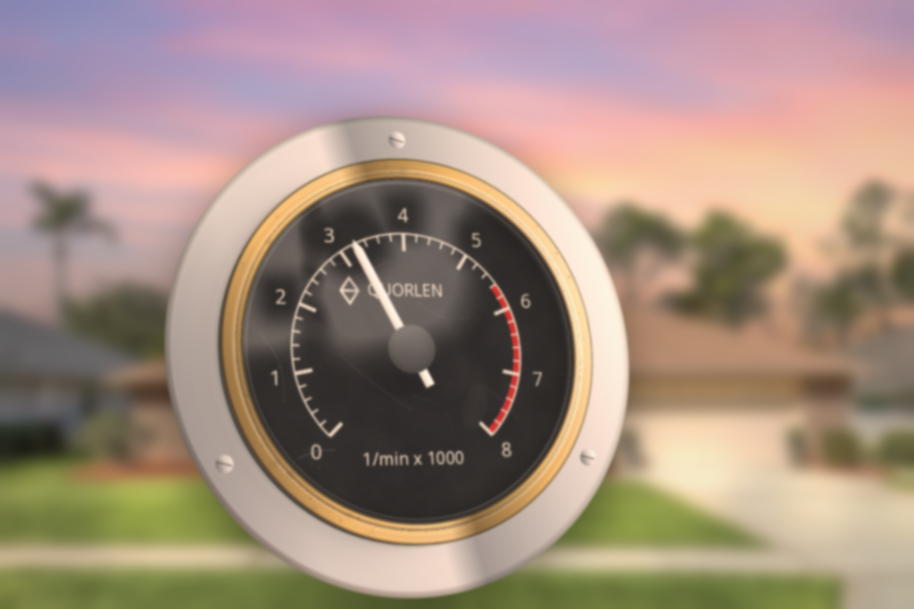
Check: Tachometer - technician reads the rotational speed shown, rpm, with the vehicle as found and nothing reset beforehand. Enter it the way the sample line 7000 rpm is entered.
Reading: 3200 rpm
